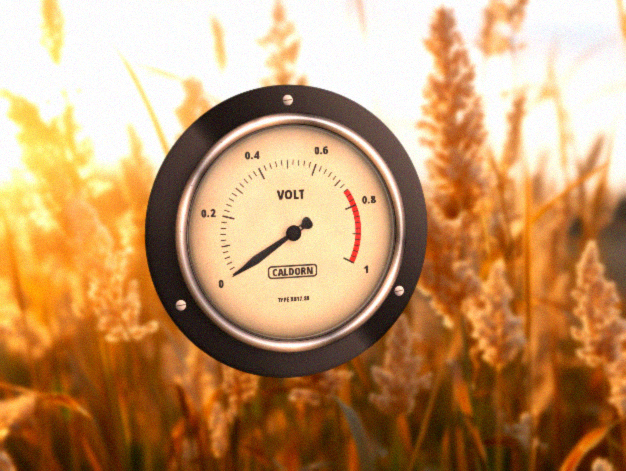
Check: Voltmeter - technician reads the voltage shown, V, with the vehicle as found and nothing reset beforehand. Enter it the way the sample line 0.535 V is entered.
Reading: 0 V
